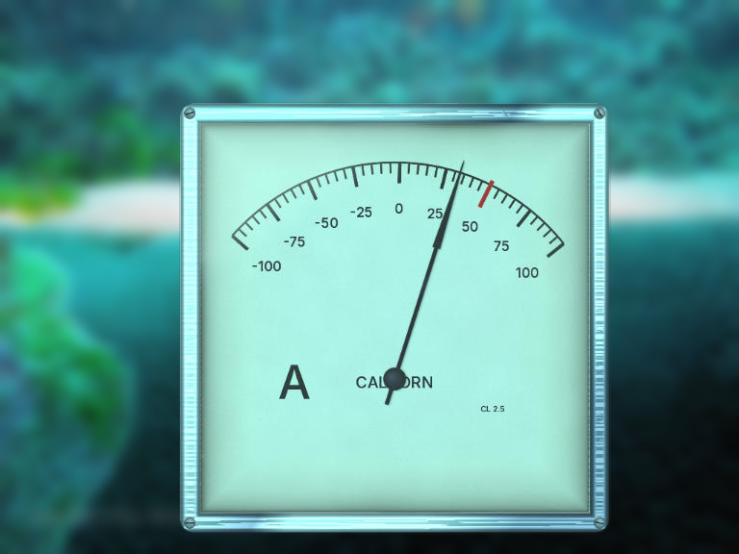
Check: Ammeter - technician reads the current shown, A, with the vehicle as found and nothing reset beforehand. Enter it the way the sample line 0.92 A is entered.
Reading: 32.5 A
